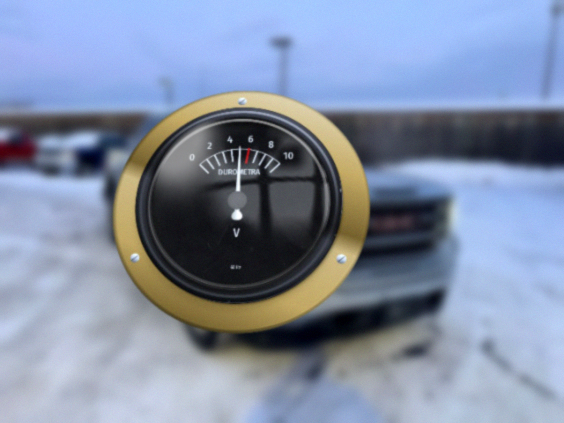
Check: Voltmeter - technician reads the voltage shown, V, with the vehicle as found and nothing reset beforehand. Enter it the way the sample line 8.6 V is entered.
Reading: 5 V
